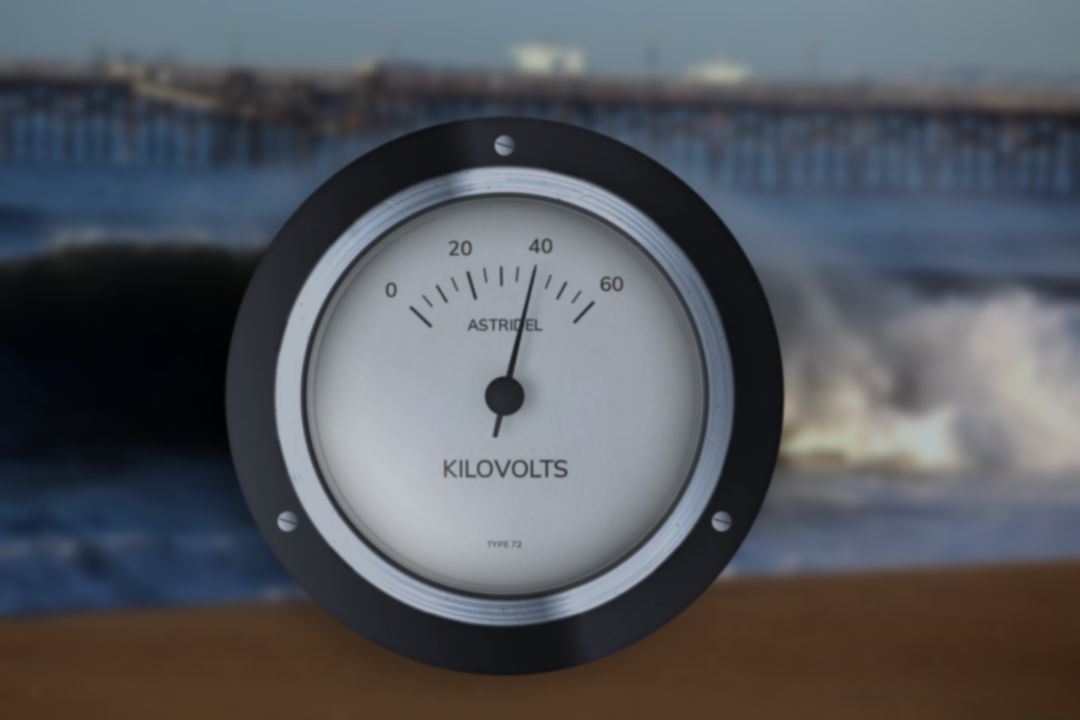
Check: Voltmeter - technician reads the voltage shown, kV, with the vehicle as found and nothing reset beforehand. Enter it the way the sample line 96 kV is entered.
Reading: 40 kV
